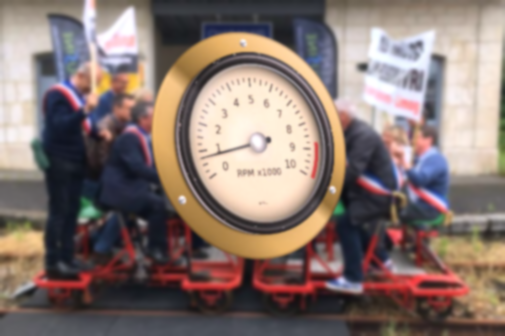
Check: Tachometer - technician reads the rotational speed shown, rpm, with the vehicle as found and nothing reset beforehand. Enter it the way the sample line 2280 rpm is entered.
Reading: 750 rpm
